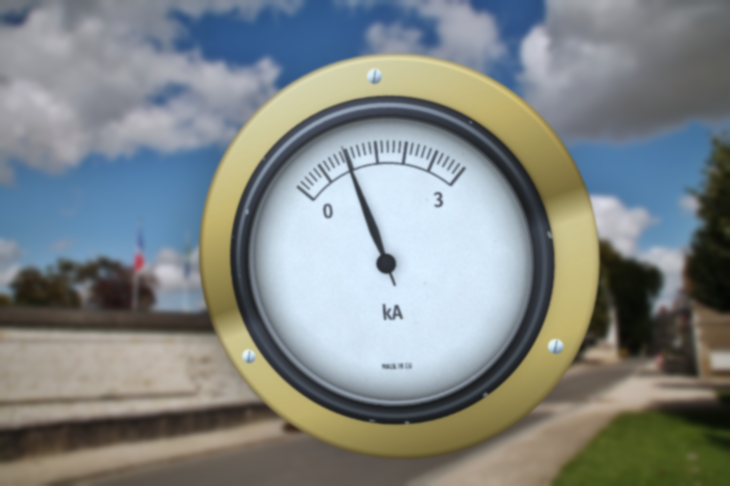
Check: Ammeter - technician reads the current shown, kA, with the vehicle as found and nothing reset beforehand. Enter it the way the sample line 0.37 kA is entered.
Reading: 1 kA
